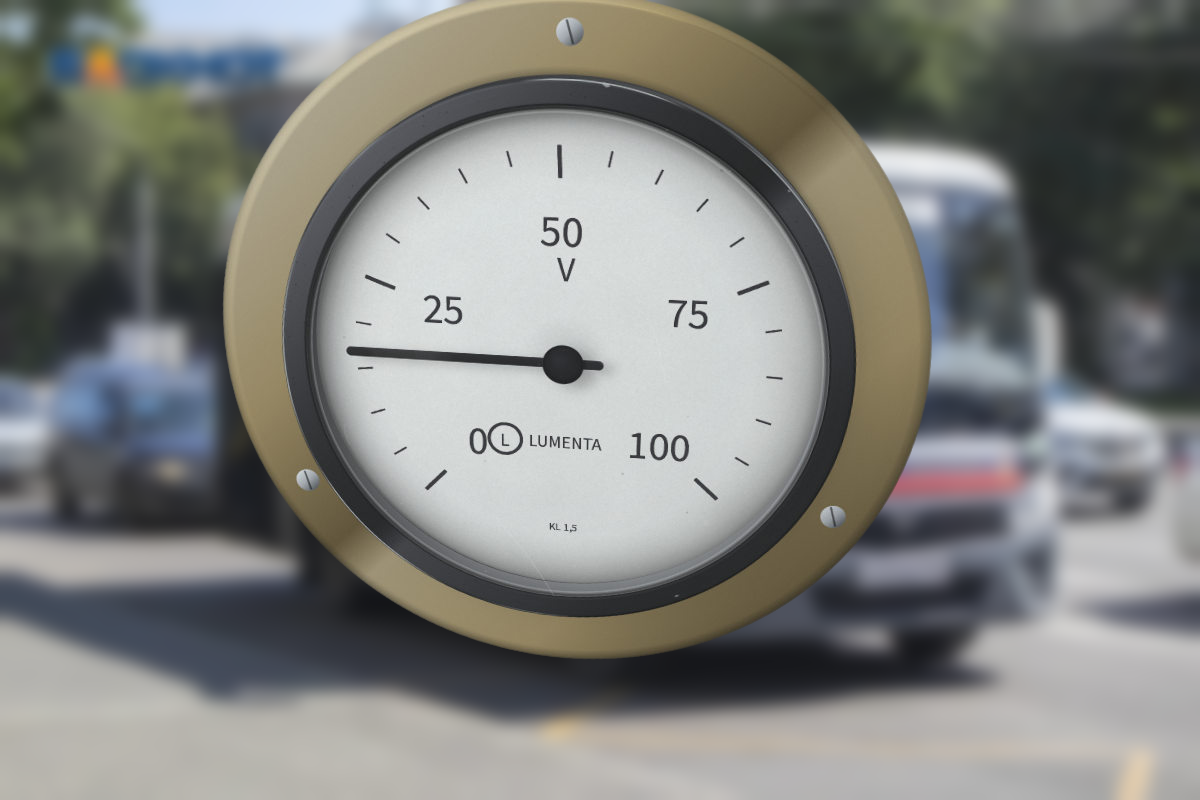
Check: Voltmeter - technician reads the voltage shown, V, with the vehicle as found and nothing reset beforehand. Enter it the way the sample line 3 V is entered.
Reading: 17.5 V
